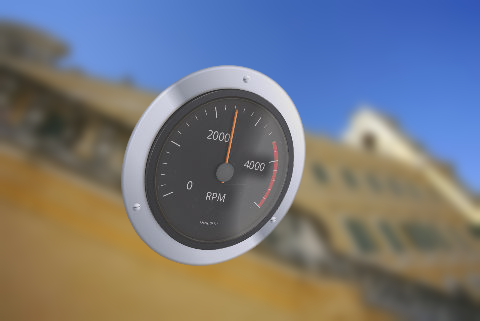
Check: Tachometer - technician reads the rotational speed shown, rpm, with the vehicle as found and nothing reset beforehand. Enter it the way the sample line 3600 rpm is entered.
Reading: 2400 rpm
